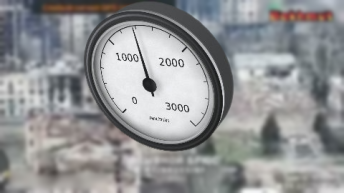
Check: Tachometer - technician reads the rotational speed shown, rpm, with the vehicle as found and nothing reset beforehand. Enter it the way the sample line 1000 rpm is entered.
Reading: 1400 rpm
